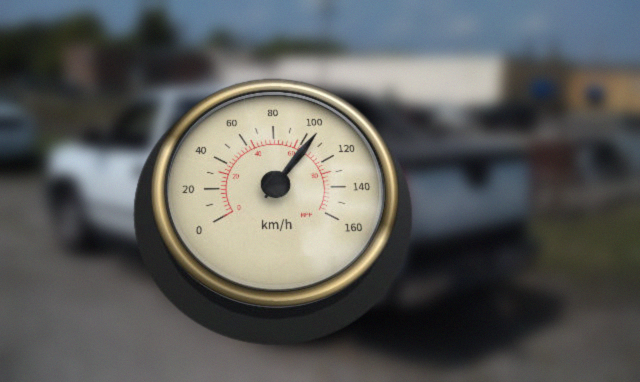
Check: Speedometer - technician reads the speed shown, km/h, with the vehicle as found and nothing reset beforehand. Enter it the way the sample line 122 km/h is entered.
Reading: 105 km/h
